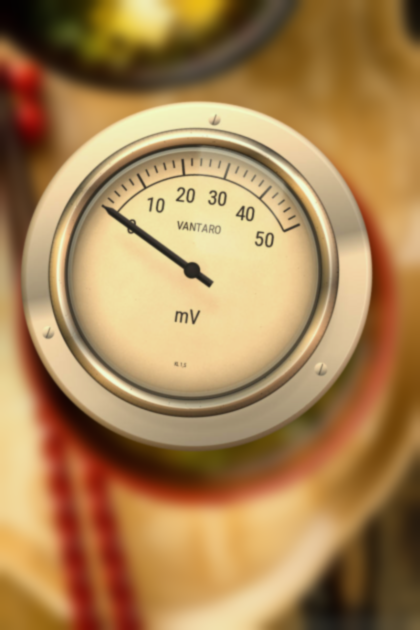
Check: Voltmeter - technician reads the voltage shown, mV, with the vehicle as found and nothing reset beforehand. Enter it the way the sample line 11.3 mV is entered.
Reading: 0 mV
